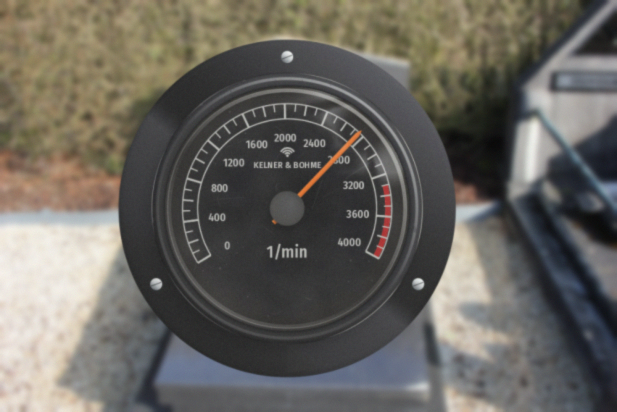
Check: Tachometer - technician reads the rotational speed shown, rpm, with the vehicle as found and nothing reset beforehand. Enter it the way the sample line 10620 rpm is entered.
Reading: 2750 rpm
